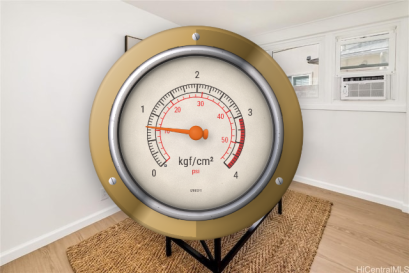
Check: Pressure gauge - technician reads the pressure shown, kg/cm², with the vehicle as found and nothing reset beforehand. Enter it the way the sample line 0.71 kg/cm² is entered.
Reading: 0.75 kg/cm²
